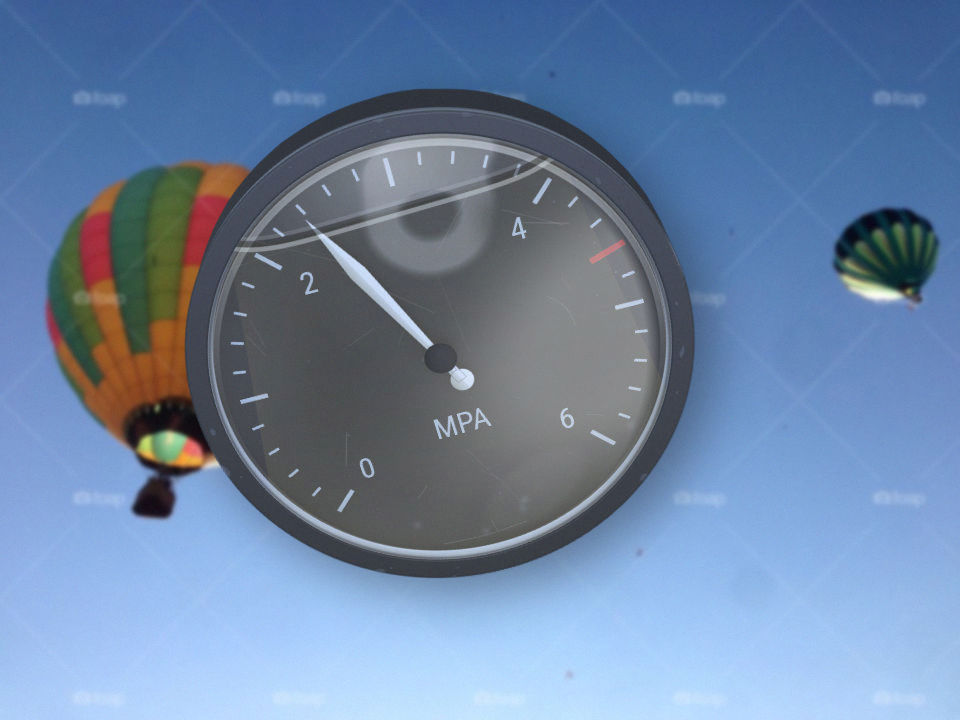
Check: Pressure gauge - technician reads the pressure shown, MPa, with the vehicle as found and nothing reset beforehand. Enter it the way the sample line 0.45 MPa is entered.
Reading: 2.4 MPa
